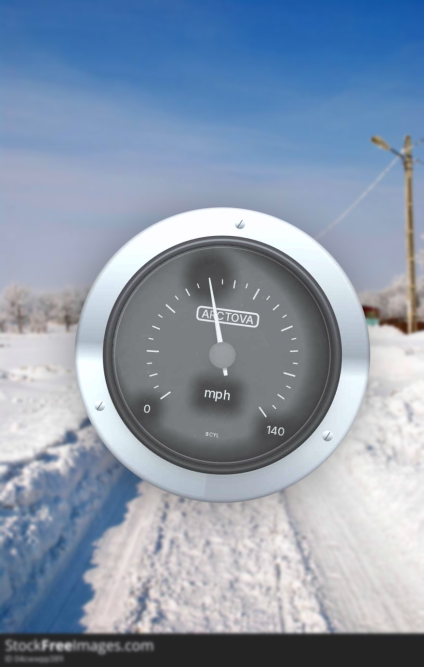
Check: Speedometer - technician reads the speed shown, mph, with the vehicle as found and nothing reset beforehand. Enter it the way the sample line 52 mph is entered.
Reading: 60 mph
